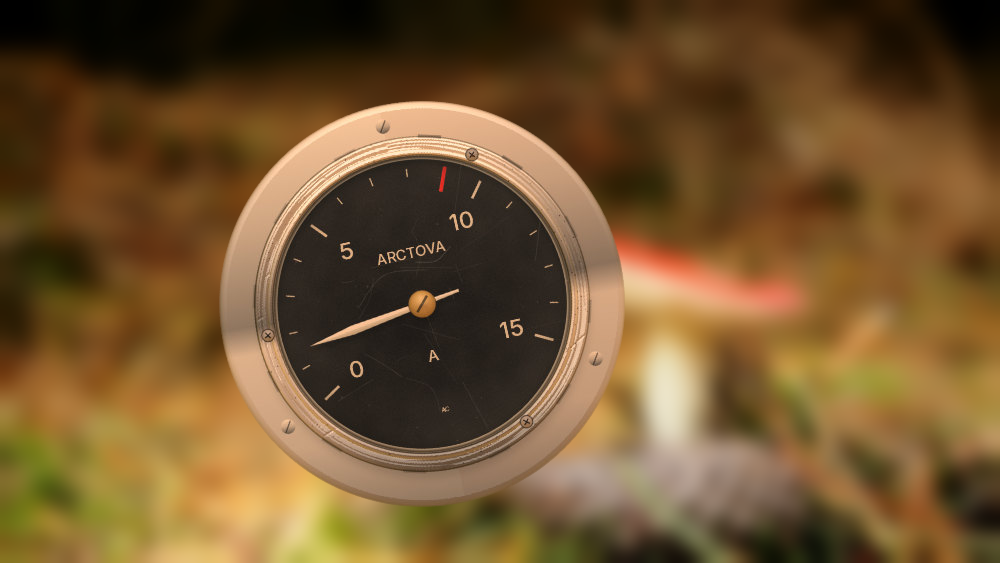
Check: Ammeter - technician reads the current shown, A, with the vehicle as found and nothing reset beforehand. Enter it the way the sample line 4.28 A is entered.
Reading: 1.5 A
